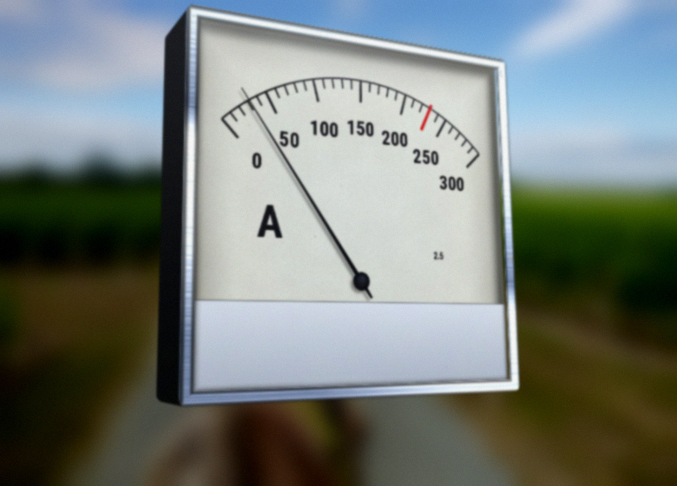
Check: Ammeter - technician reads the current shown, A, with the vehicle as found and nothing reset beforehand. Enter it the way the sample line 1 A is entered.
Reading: 30 A
